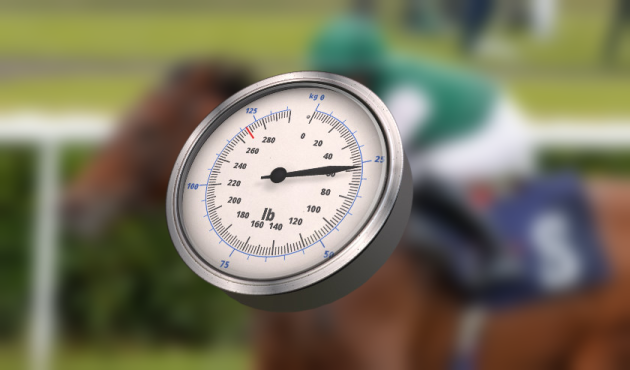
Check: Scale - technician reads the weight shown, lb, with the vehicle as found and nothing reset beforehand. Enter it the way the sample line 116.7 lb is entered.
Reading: 60 lb
